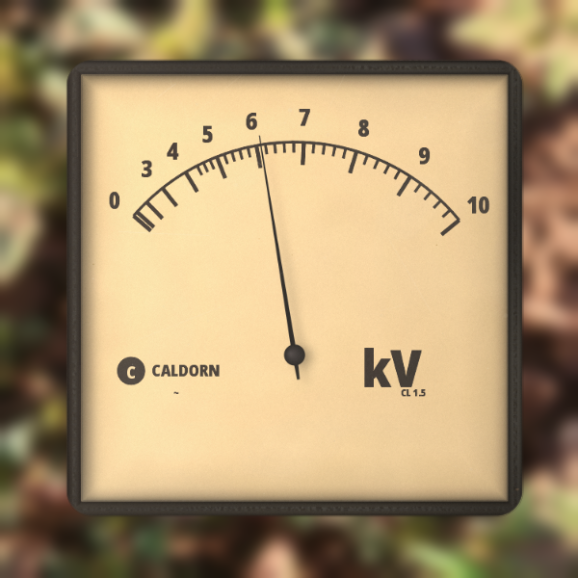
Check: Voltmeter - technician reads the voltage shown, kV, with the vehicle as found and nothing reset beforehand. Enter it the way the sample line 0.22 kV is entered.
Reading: 6.1 kV
